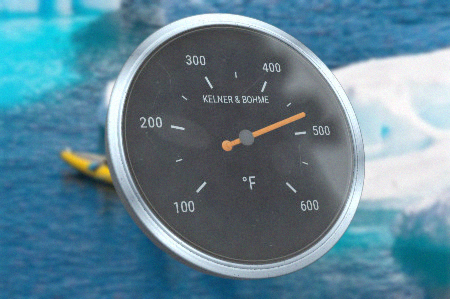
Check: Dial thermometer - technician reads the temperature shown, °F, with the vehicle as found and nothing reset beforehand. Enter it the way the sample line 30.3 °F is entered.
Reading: 475 °F
